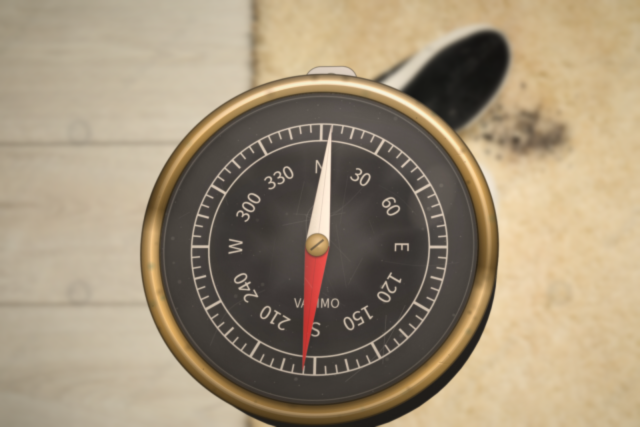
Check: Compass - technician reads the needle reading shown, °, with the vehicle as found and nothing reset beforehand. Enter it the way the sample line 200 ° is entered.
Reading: 185 °
